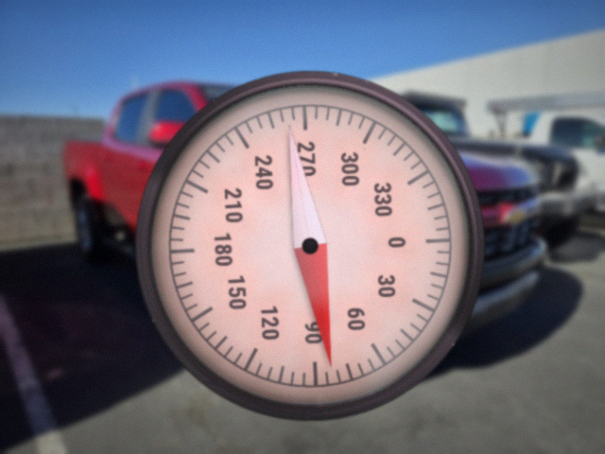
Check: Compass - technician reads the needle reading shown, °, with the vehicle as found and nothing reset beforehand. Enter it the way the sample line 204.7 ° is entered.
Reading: 82.5 °
